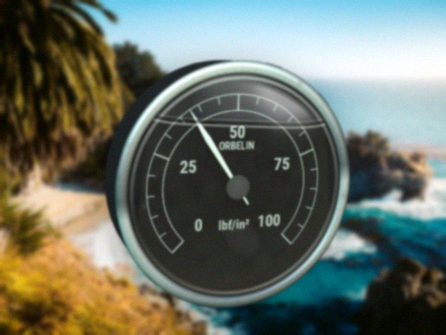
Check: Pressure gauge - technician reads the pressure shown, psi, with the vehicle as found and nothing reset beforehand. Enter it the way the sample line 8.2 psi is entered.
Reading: 37.5 psi
